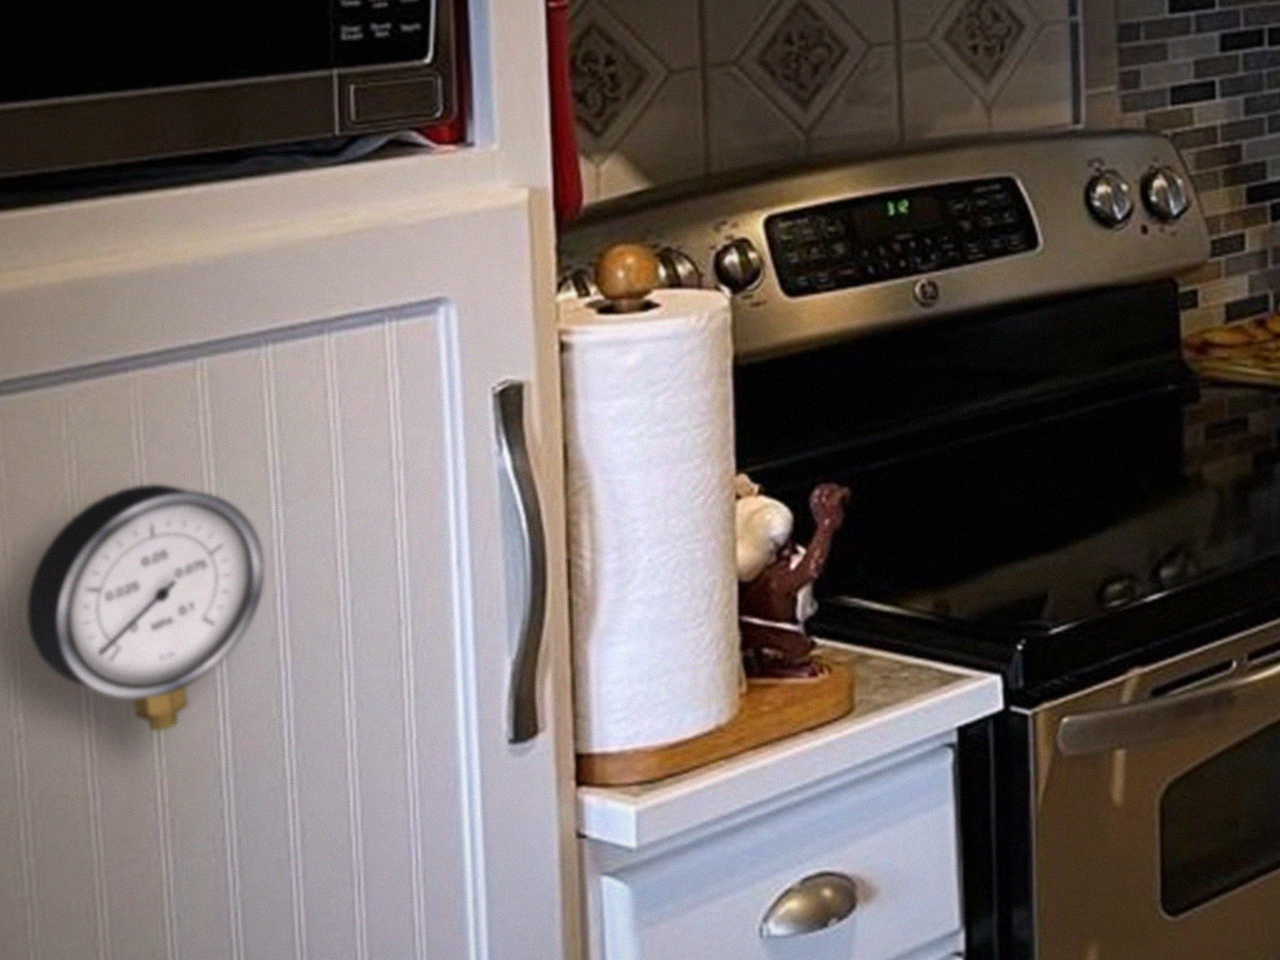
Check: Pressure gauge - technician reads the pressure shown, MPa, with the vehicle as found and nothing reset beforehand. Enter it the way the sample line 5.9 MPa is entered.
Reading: 0.005 MPa
